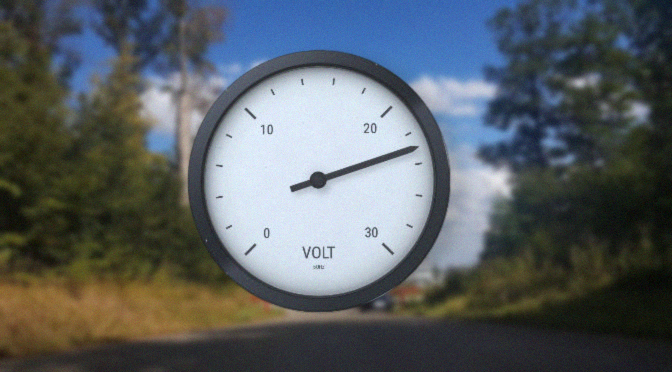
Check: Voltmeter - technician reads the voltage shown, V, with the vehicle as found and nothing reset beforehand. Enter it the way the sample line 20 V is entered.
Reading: 23 V
